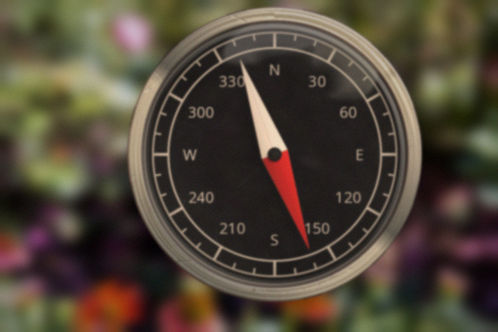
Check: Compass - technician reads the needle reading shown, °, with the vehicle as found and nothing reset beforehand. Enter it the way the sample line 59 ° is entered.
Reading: 160 °
